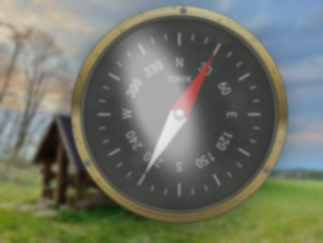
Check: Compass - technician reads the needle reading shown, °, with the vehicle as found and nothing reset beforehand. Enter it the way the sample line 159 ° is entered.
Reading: 30 °
